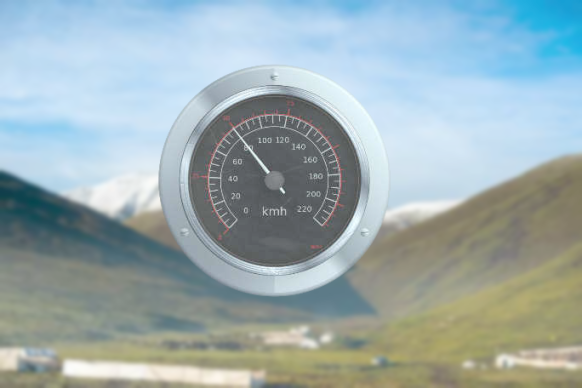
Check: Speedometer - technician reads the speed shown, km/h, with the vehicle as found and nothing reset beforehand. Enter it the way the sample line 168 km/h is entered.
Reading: 80 km/h
